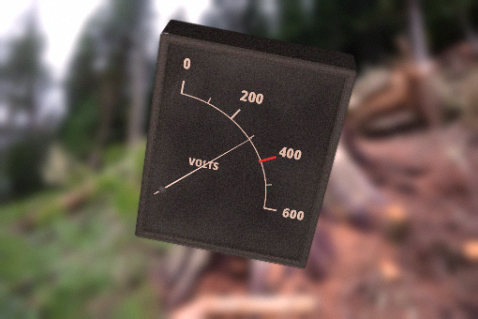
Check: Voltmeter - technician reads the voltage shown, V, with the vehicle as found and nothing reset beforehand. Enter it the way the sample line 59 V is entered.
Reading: 300 V
